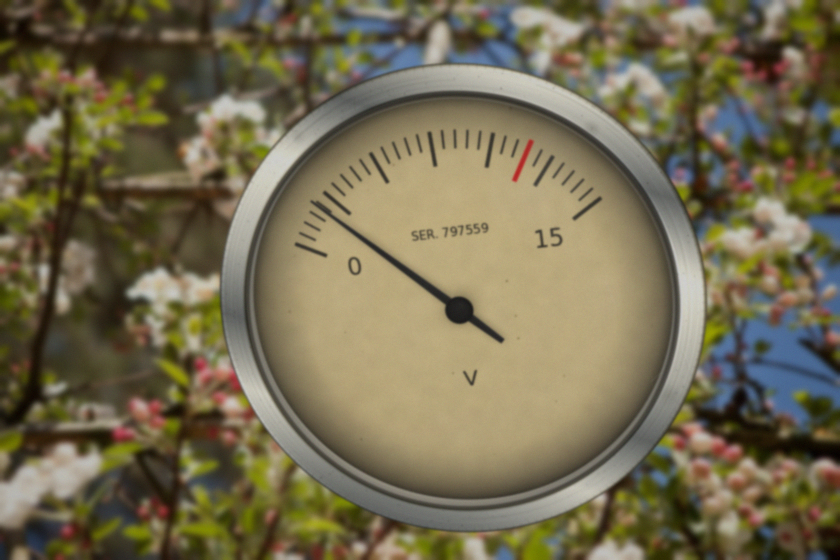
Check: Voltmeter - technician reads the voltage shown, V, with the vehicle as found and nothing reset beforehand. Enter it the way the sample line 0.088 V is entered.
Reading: 2 V
